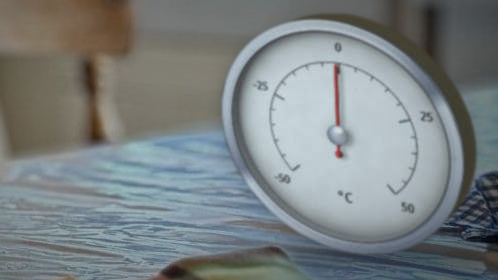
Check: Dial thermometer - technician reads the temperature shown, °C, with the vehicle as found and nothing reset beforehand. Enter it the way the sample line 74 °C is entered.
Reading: 0 °C
